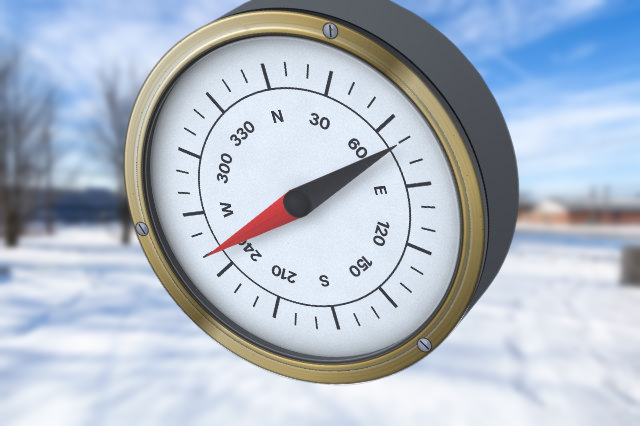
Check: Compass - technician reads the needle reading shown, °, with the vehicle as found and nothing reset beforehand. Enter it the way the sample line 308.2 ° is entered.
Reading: 250 °
